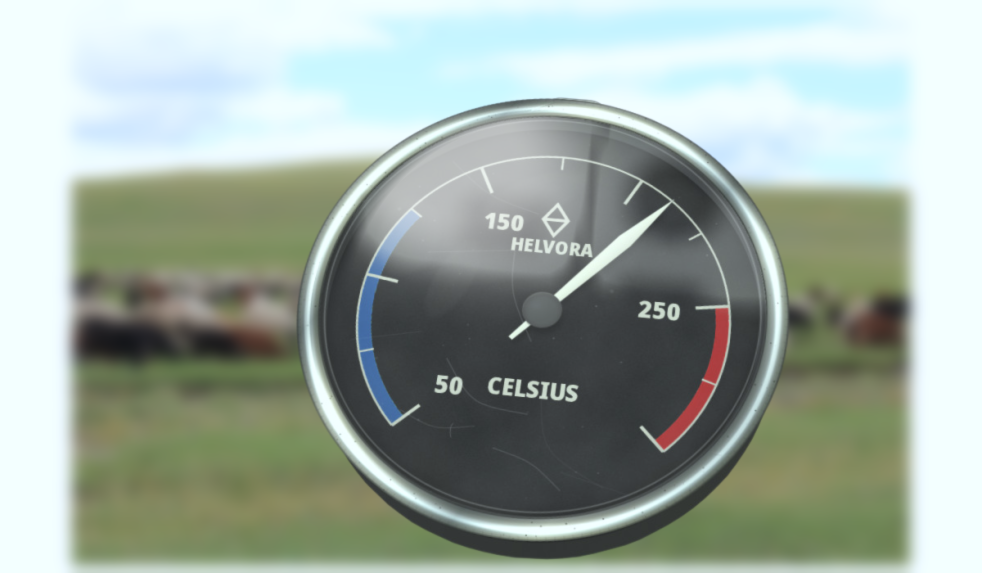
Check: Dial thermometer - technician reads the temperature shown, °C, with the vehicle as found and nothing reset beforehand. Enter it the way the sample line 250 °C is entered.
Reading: 212.5 °C
